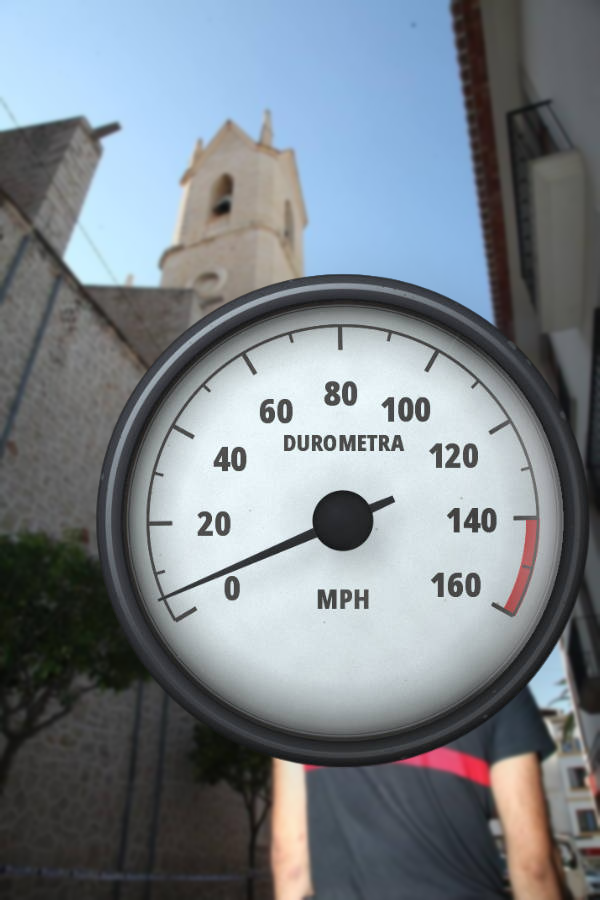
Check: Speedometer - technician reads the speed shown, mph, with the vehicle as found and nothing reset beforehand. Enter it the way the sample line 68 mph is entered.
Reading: 5 mph
